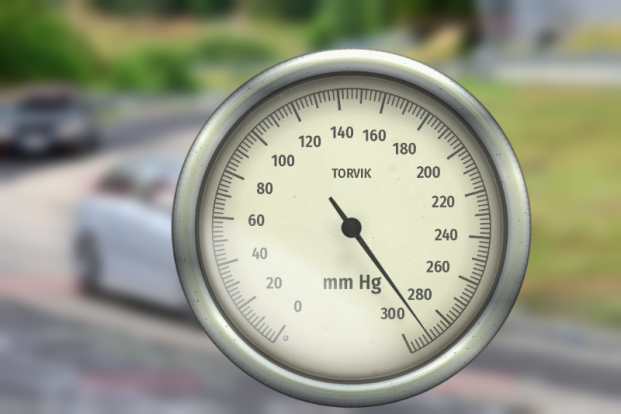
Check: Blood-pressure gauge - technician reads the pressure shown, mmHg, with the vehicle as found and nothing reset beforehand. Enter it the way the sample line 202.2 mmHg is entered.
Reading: 290 mmHg
